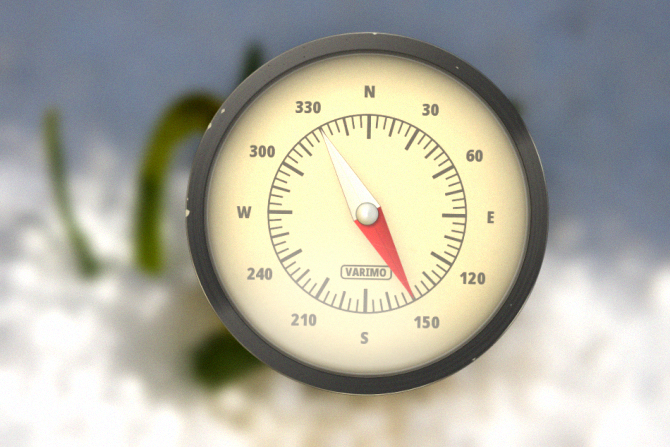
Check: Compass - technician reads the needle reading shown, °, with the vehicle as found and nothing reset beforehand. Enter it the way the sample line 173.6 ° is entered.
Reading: 150 °
